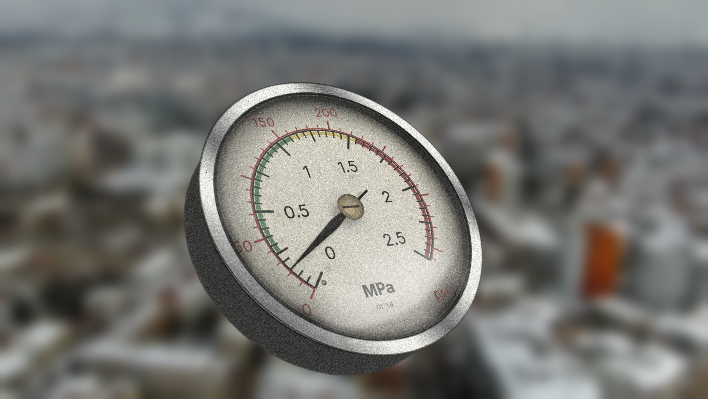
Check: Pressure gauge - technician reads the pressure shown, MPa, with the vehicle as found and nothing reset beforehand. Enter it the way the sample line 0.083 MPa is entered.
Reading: 0.15 MPa
